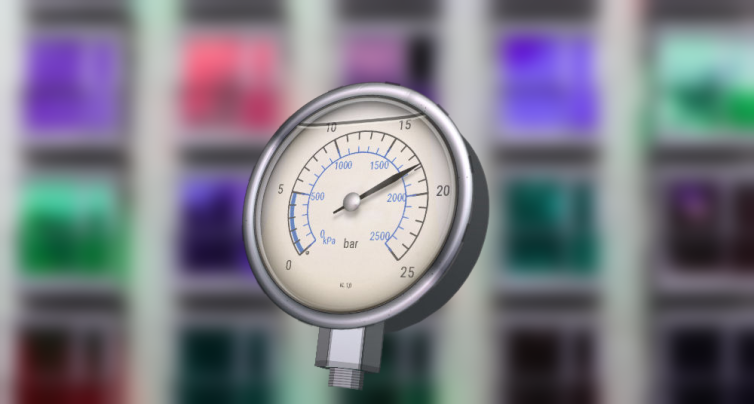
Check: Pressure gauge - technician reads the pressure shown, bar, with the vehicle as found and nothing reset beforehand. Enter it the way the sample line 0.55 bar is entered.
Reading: 18 bar
